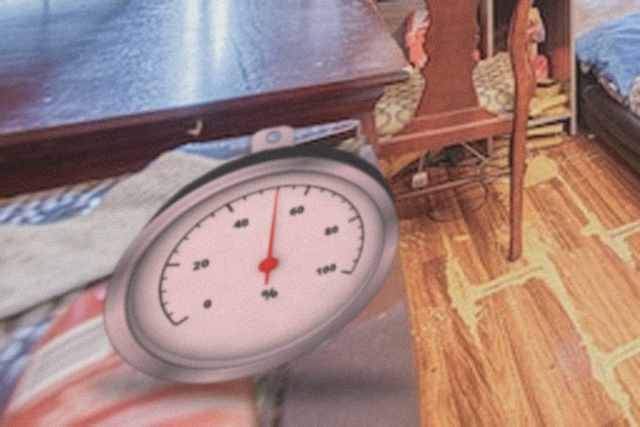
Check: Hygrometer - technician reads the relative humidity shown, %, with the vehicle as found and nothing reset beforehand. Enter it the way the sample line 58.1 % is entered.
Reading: 52 %
